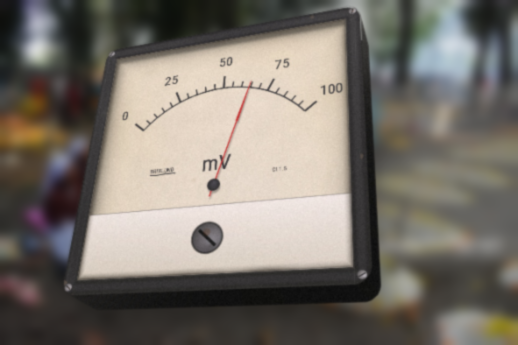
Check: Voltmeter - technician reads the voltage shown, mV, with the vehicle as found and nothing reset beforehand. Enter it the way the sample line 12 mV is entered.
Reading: 65 mV
